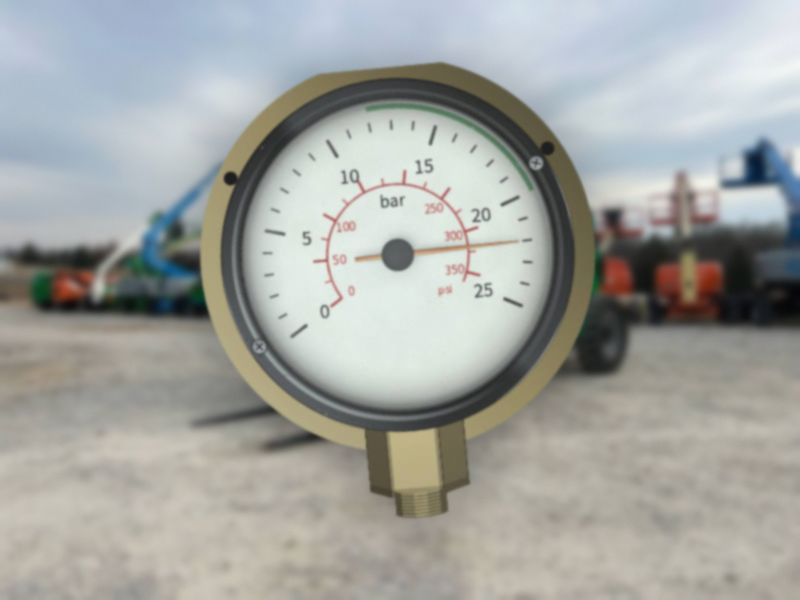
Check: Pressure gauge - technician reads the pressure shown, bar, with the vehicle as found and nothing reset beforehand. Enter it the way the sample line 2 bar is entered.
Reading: 22 bar
